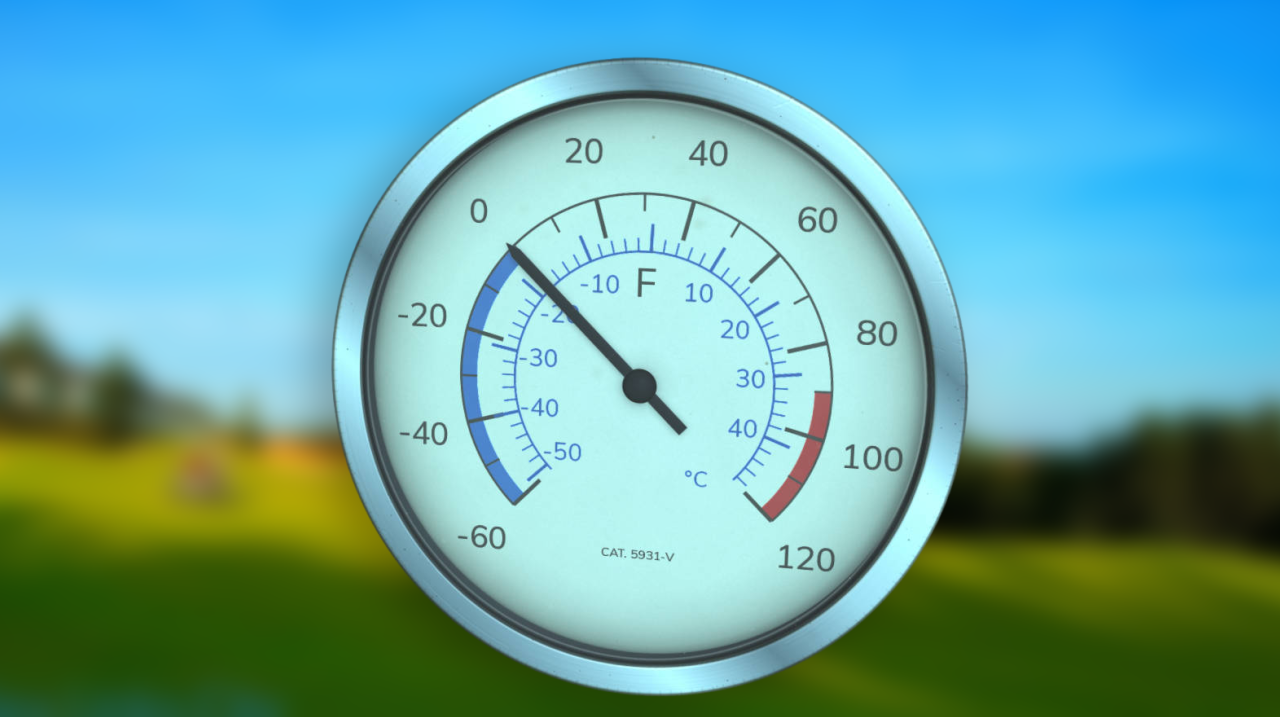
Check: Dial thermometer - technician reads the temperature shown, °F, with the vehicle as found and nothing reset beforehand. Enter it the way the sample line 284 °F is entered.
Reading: 0 °F
